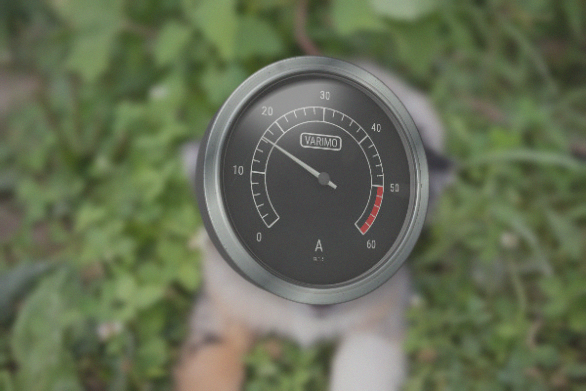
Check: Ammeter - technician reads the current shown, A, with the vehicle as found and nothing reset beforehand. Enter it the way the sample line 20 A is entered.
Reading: 16 A
